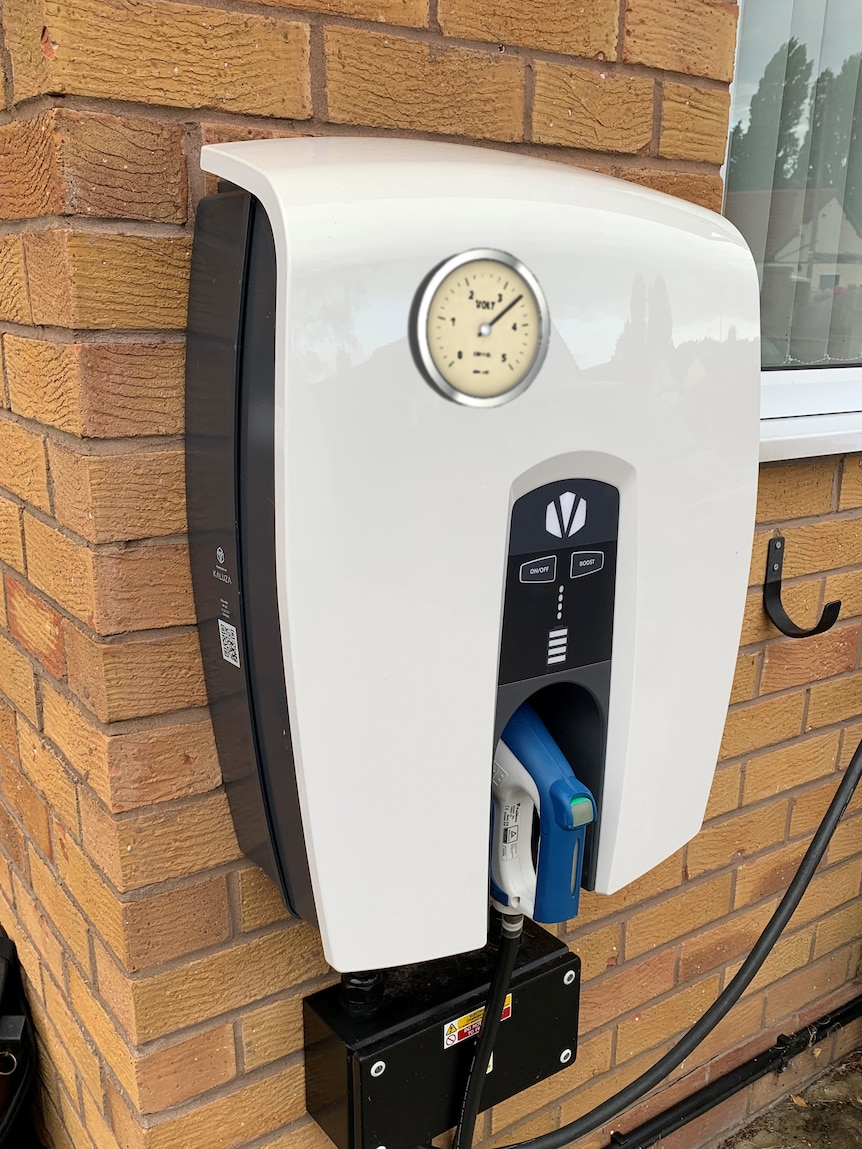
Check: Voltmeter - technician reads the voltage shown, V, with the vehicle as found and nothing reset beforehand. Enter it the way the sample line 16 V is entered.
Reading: 3.4 V
